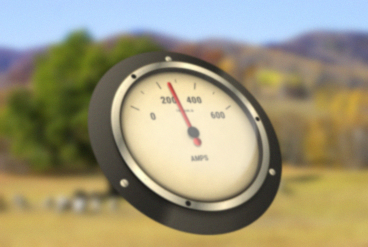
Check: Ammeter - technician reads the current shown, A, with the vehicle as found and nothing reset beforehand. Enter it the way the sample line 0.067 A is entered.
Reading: 250 A
